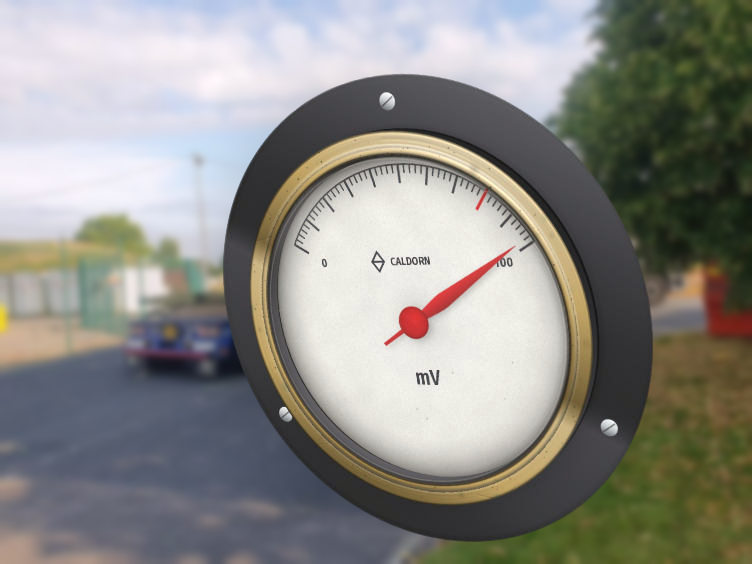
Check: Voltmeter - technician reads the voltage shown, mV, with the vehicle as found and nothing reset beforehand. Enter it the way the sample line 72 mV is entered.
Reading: 98 mV
